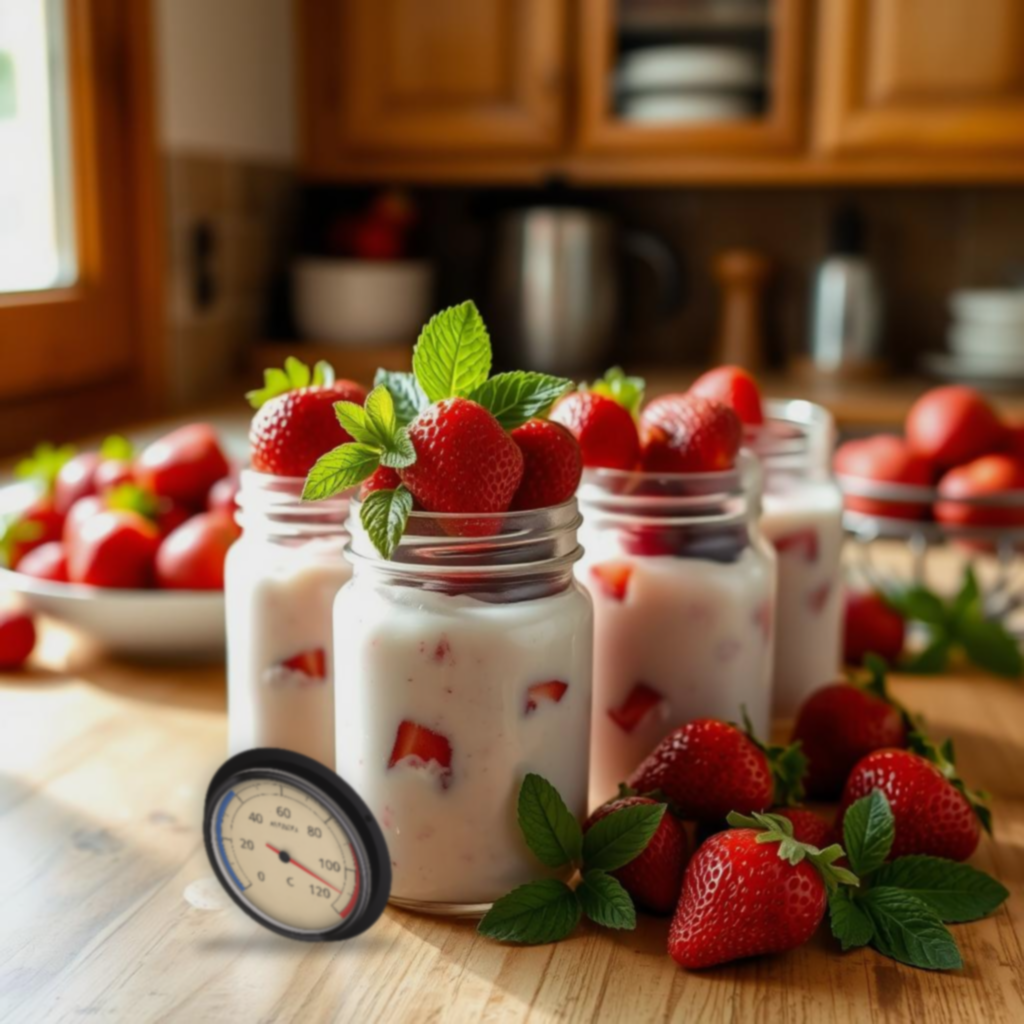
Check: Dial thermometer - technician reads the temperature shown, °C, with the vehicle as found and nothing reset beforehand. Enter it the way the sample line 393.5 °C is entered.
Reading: 110 °C
